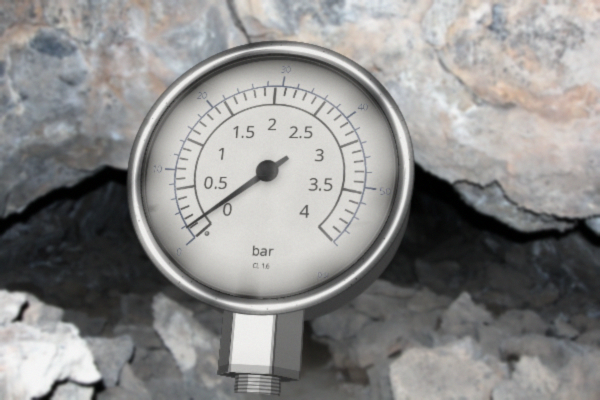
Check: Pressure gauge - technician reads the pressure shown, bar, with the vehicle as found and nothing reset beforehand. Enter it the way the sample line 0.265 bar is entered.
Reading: 0.1 bar
